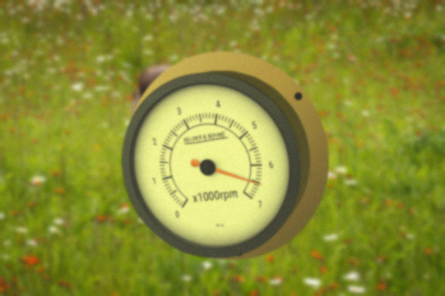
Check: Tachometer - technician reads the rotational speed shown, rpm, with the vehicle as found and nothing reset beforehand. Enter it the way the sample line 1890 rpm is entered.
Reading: 6500 rpm
